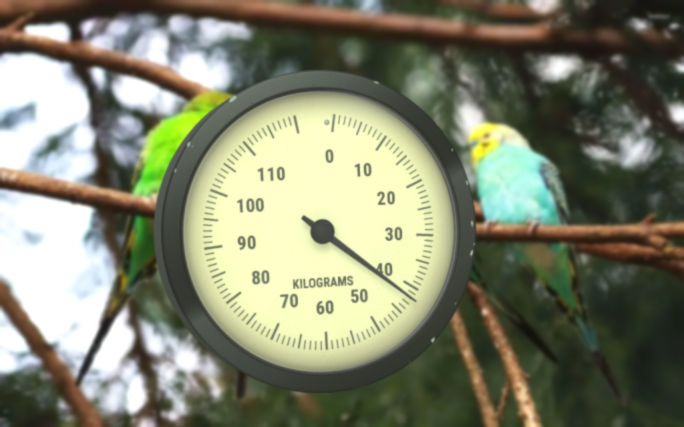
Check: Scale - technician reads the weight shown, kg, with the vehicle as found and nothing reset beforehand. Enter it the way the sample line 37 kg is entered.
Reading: 42 kg
